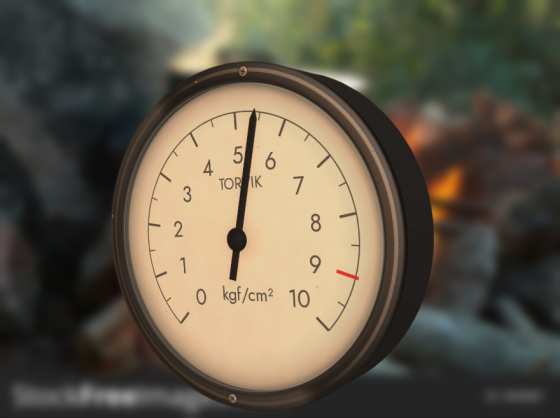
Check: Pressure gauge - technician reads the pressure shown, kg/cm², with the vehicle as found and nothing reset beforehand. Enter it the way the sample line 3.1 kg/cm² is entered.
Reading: 5.5 kg/cm²
